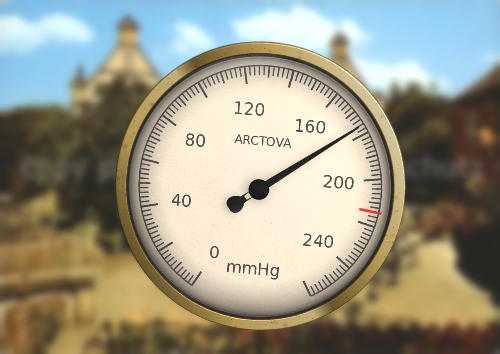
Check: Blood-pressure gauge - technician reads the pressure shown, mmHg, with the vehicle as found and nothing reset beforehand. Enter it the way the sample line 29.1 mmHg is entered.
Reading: 176 mmHg
